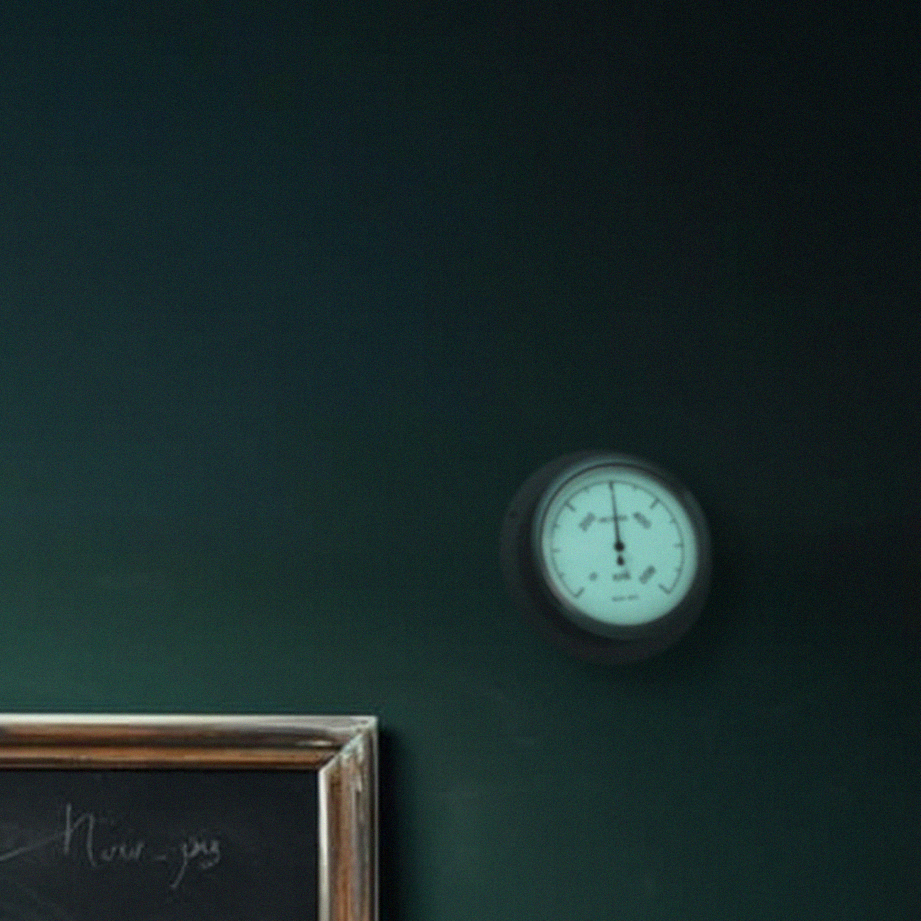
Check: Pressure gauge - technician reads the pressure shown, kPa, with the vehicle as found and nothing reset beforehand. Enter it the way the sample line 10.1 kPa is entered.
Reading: 300 kPa
